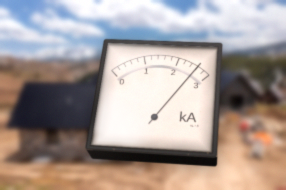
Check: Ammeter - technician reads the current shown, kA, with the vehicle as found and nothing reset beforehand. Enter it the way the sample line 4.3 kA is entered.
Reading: 2.6 kA
